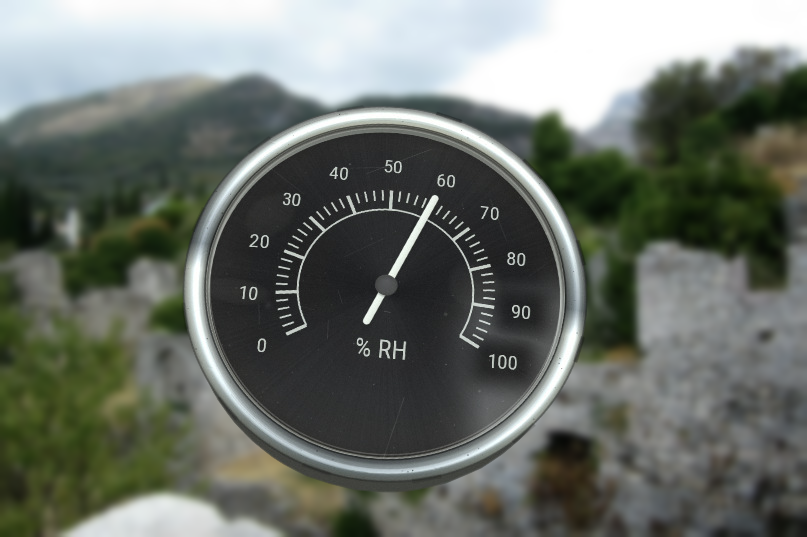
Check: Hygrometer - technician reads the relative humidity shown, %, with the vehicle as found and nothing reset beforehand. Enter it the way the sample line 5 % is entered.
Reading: 60 %
